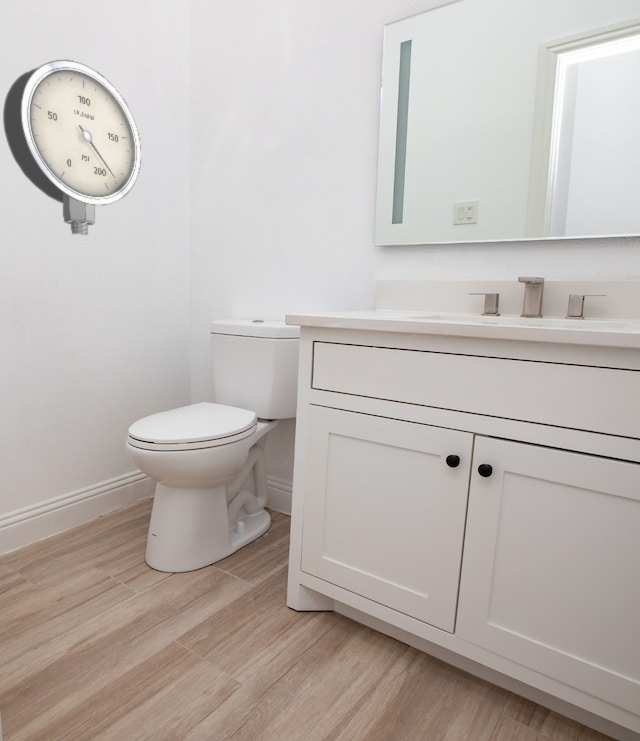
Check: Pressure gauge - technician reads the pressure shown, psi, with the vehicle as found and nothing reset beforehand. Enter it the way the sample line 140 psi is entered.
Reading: 190 psi
